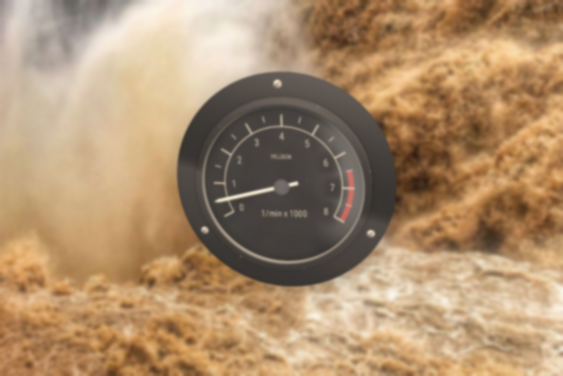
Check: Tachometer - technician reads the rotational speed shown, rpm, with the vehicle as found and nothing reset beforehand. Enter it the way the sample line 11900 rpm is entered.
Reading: 500 rpm
